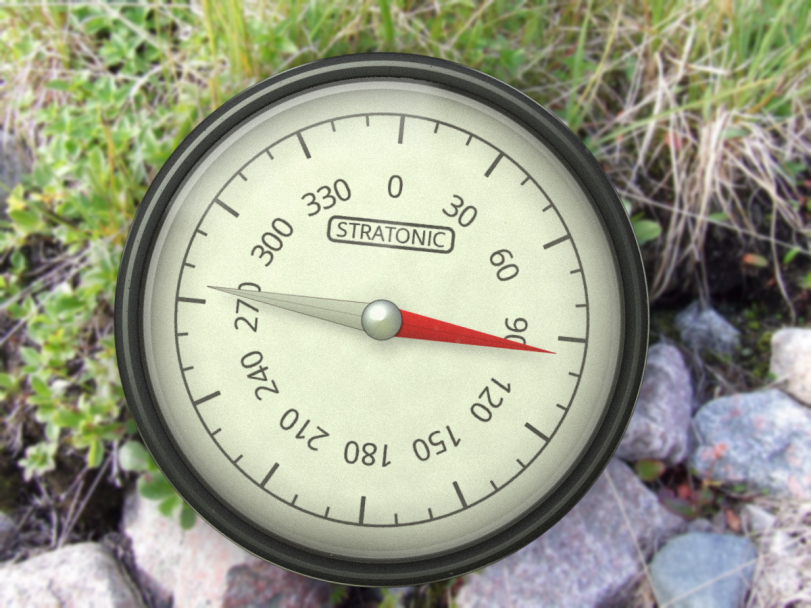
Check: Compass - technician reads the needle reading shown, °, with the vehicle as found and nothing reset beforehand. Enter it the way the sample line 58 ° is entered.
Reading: 95 °
